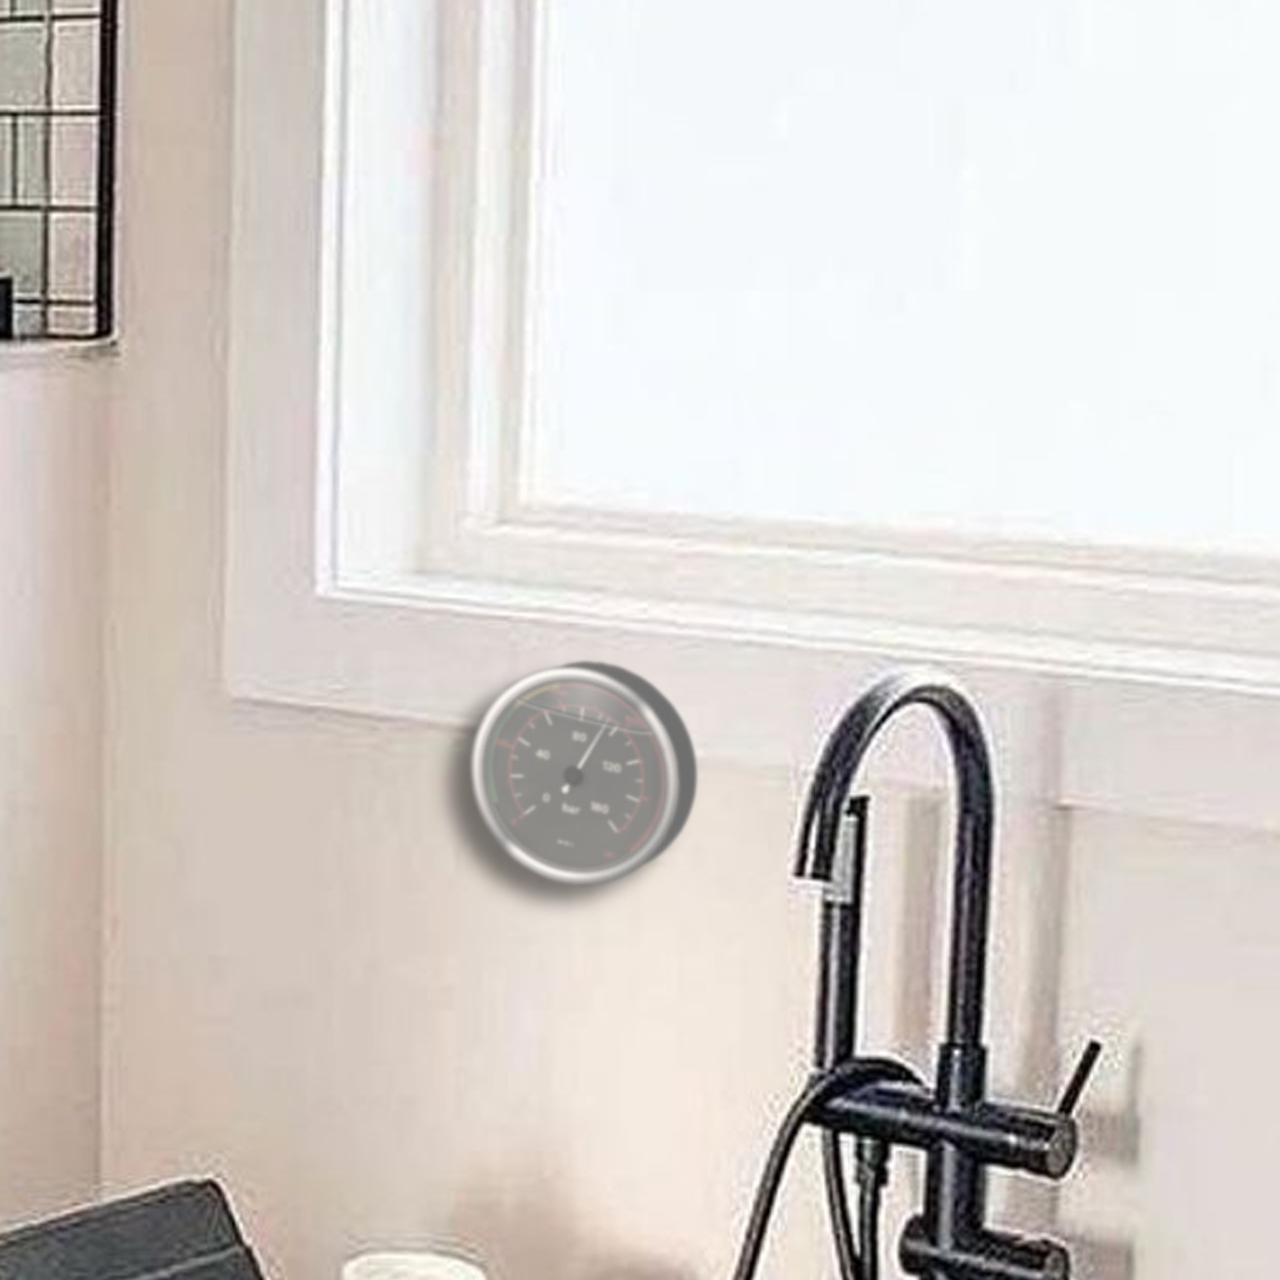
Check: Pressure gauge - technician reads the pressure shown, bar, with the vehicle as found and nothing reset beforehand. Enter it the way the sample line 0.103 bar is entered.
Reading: 95 bar
